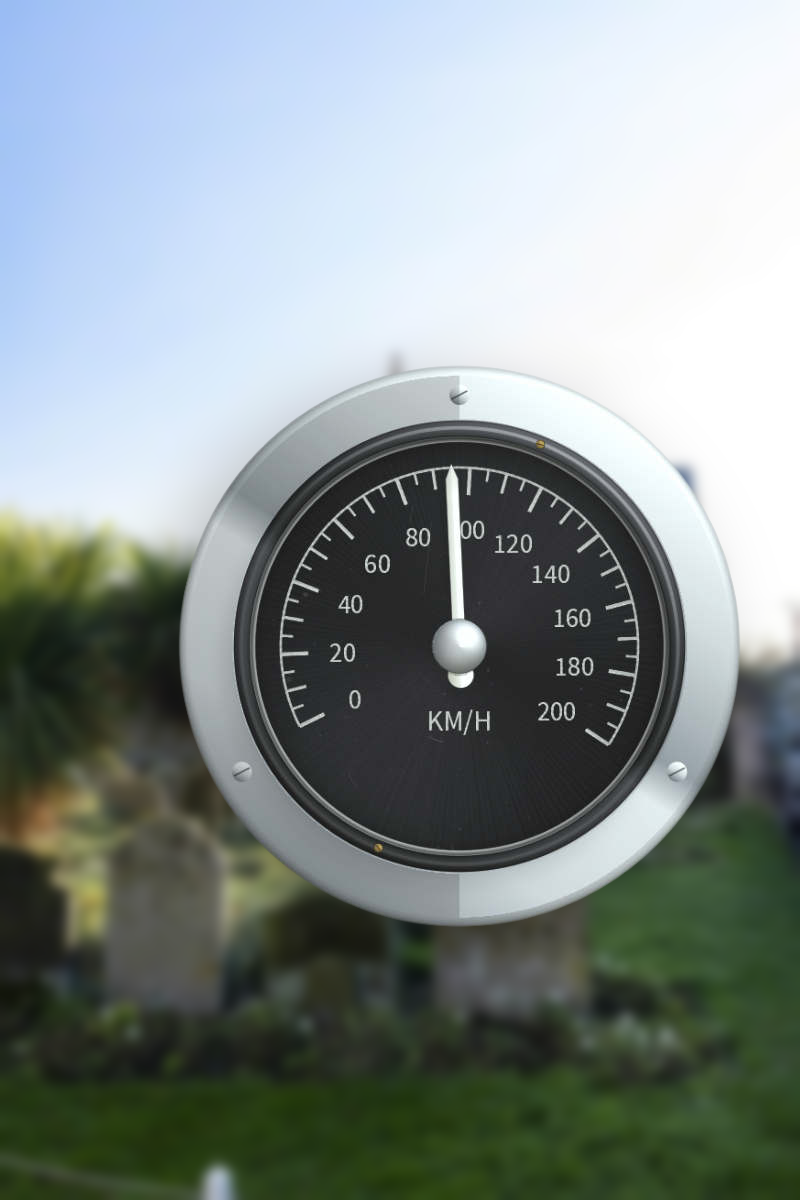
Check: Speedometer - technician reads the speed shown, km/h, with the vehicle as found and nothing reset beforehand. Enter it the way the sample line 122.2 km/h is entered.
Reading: 95 km/h
